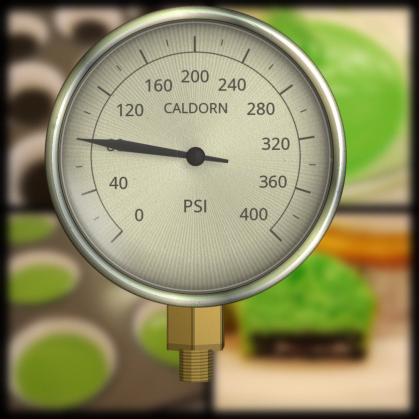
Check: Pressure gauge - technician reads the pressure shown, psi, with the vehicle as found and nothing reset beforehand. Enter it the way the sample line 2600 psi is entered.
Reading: 80 psi
